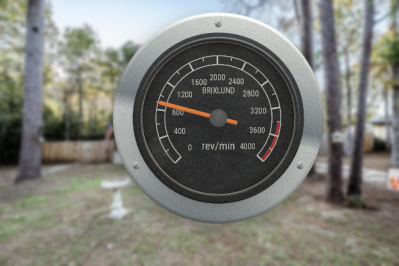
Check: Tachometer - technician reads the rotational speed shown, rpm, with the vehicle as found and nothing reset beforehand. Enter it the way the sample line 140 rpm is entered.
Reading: 900 rpm
